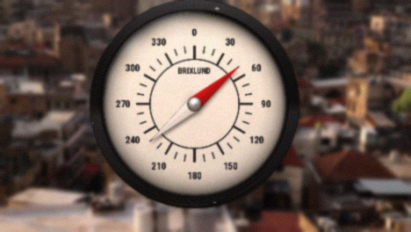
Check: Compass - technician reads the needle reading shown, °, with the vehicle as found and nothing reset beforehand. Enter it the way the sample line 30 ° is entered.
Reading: 50 °
